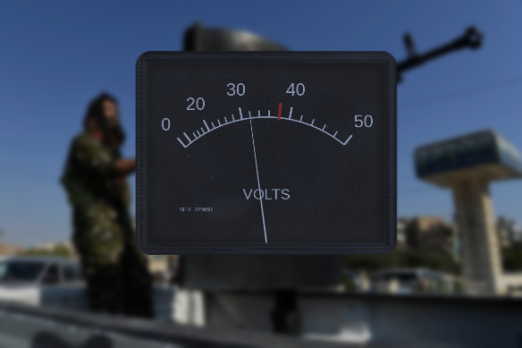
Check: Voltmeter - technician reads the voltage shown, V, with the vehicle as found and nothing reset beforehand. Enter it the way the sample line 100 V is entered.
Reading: 32 V
